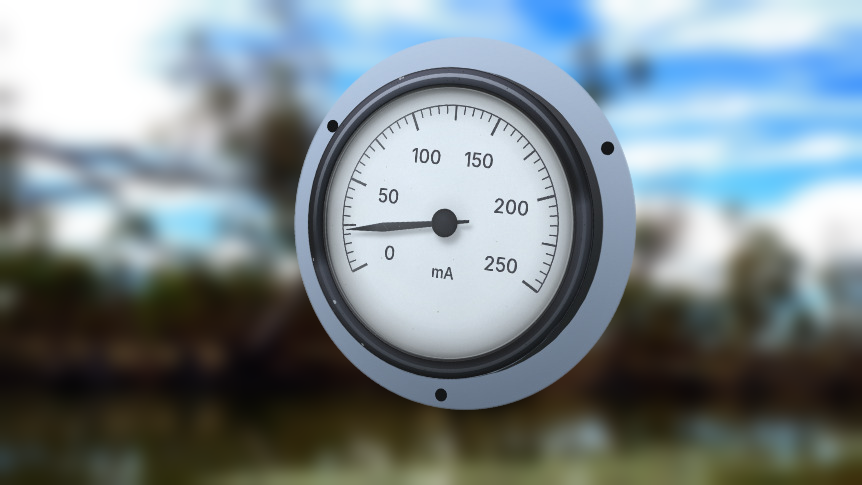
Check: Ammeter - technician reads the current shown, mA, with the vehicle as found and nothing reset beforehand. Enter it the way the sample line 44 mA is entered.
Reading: 22.5 mA
